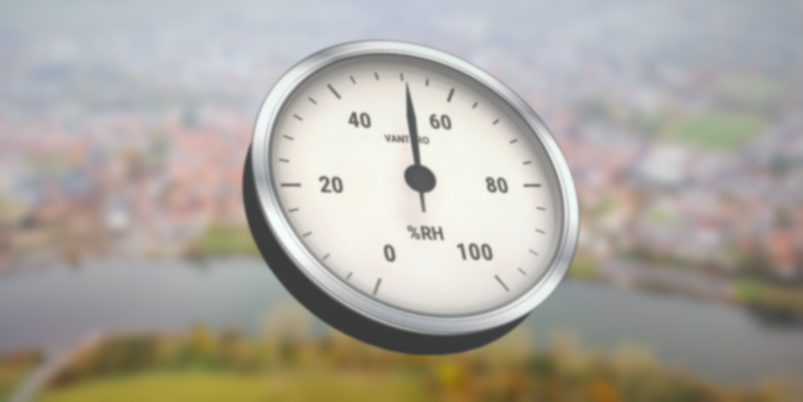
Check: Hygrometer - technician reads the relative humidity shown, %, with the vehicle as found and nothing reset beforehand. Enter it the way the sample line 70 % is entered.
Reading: 52 %
